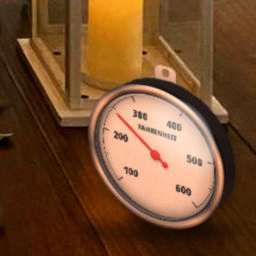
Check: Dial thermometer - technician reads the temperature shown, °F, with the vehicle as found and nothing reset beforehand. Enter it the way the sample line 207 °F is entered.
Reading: 250 °F
